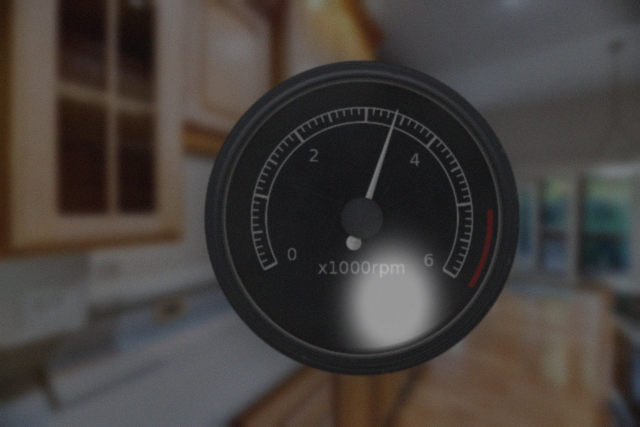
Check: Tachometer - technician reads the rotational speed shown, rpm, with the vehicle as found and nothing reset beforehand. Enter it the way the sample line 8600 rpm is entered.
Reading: 3400 rpm
